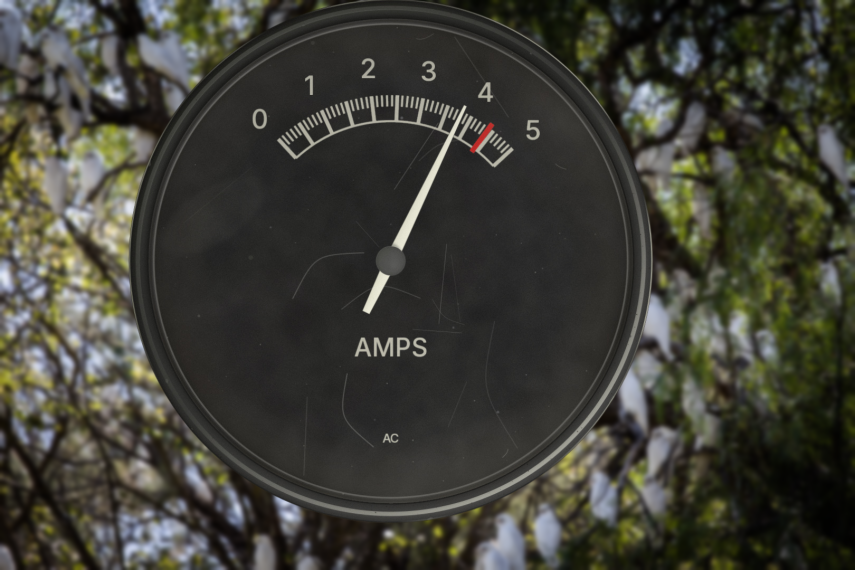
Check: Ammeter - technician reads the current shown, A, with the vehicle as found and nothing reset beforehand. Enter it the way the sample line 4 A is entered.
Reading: 3.8 A
